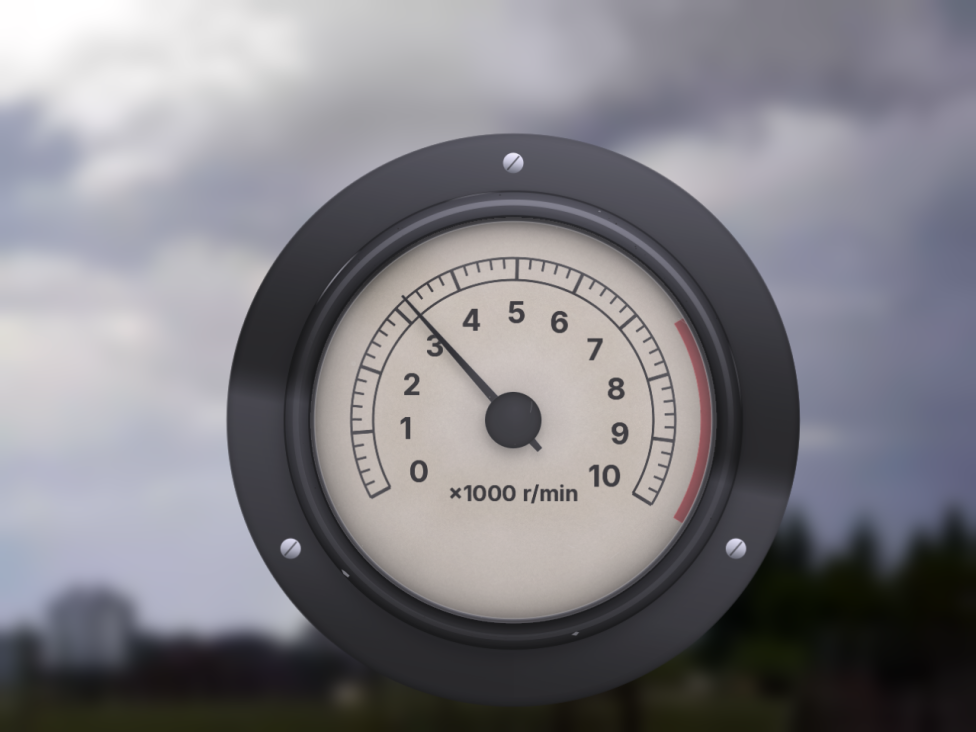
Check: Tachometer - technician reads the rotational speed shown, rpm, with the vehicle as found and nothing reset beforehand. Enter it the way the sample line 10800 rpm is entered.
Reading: 3200 rpm
